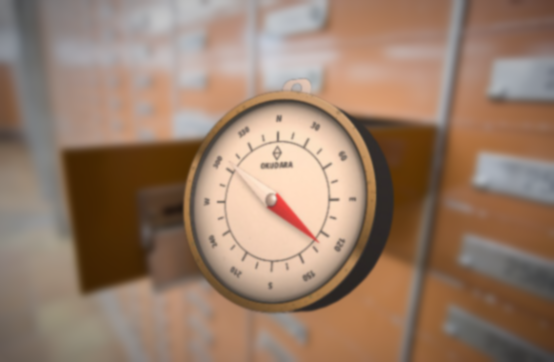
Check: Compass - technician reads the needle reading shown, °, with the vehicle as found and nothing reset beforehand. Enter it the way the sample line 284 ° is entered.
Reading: 127.5 °
